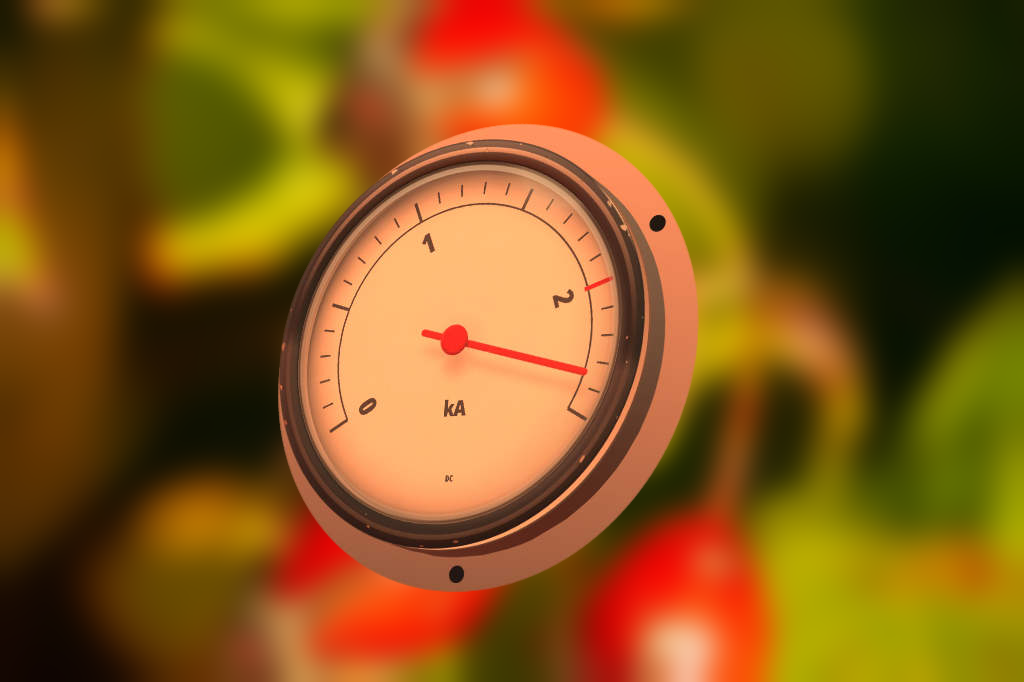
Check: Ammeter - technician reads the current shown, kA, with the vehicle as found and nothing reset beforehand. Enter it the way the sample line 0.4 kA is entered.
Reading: 2.35 kA
